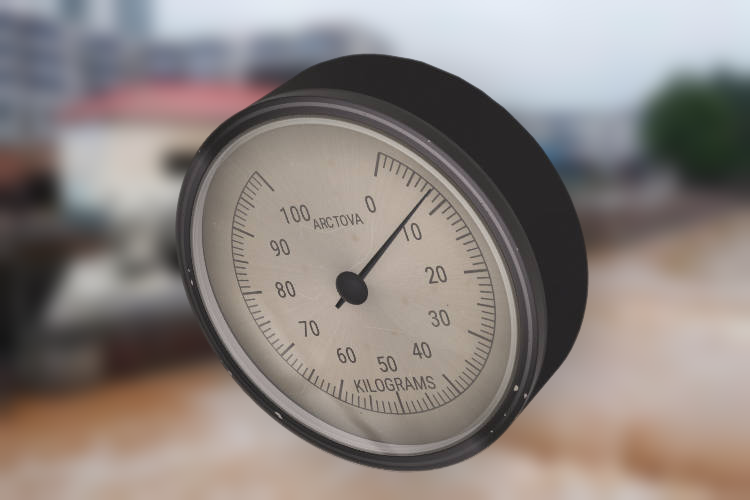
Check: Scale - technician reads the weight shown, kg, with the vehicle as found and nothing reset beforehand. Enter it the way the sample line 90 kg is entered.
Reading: 8 kg
